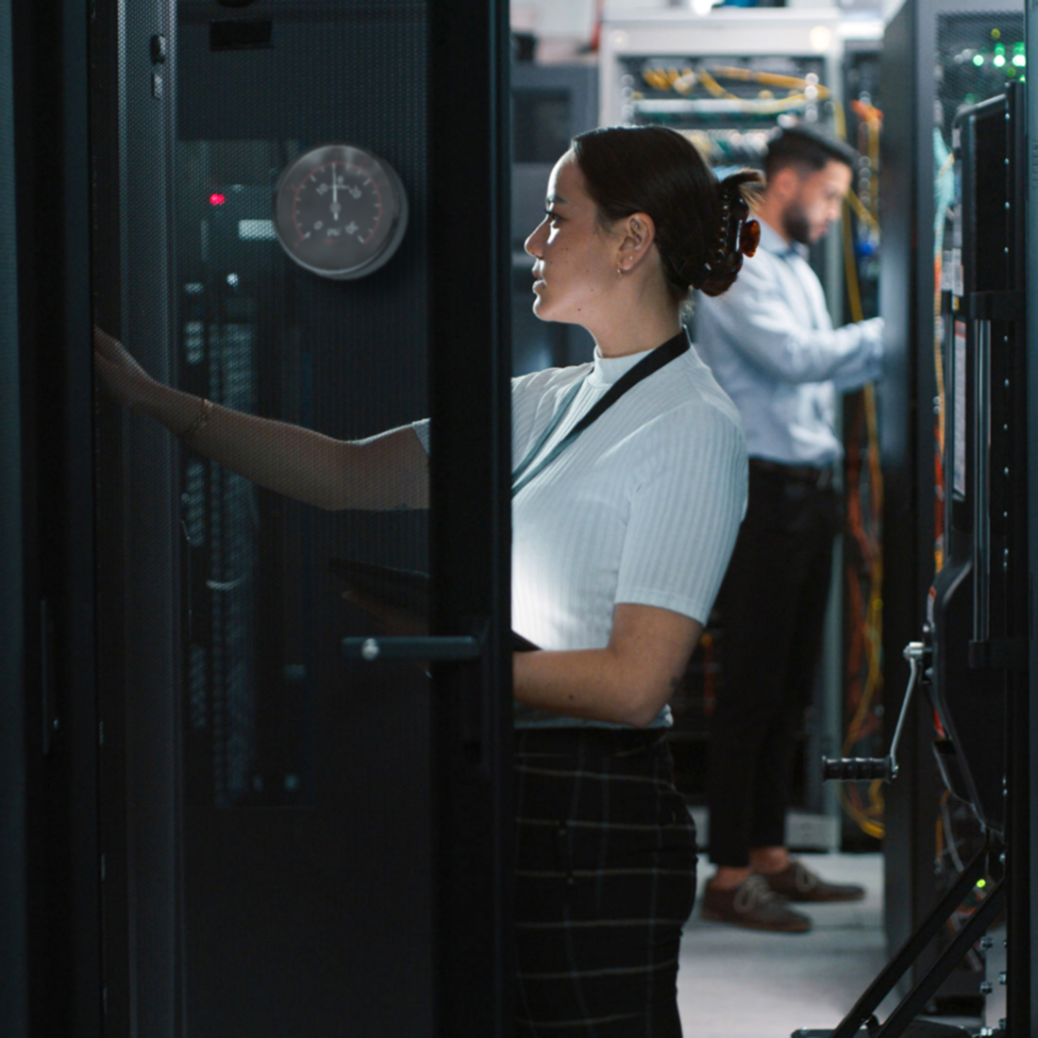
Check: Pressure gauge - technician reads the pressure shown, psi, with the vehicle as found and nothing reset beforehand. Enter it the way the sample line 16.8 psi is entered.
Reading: 14 psi
